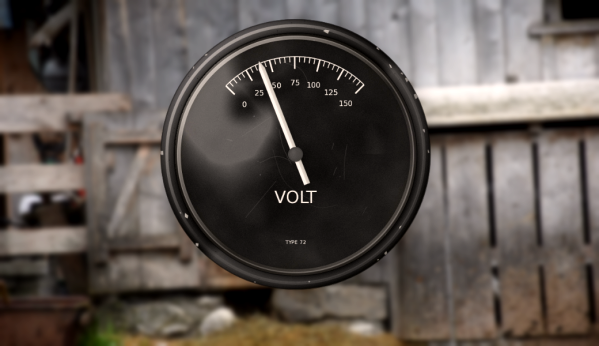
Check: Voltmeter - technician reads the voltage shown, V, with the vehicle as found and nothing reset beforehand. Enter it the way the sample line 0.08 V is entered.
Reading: 40 V
